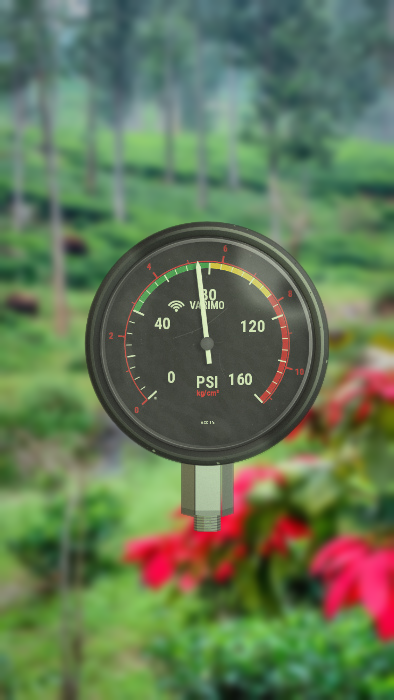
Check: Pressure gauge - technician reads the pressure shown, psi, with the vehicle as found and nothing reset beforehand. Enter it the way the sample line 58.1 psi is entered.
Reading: 75 psi
